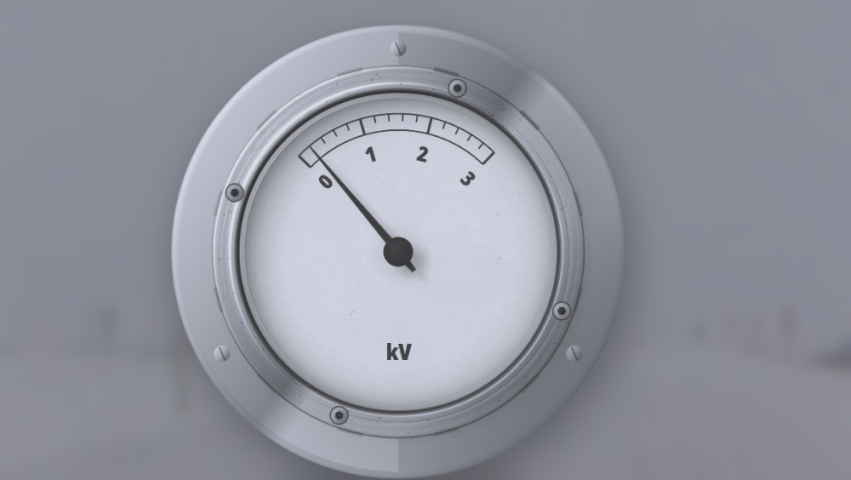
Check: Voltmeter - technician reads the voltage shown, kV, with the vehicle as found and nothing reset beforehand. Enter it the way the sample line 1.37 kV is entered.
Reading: 0.2 kV
